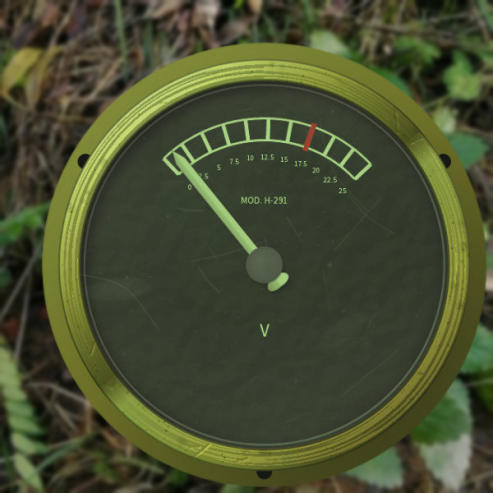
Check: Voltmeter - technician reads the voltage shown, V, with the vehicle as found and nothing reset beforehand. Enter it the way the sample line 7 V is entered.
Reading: 1.25 V
